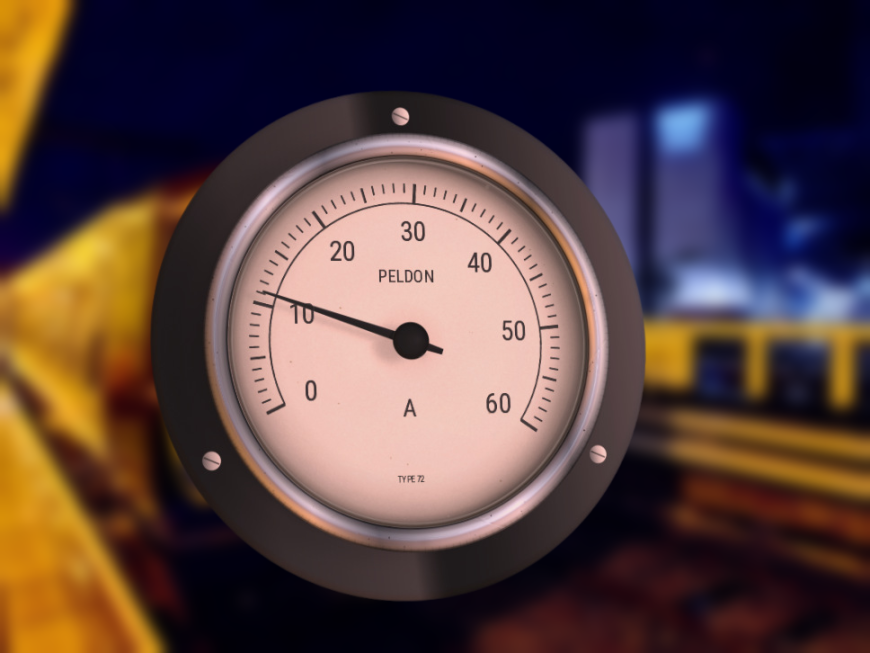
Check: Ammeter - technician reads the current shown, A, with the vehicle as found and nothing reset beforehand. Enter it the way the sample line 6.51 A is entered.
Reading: 11 A
